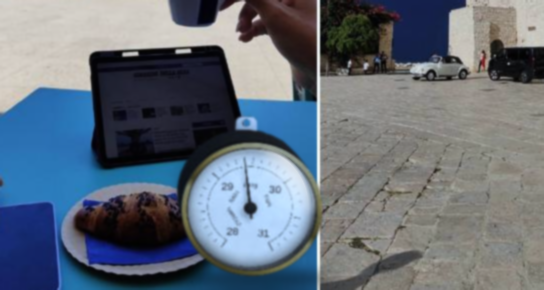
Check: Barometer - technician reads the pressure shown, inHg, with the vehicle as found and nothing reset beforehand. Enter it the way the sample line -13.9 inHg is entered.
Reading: 29.4 inHg
